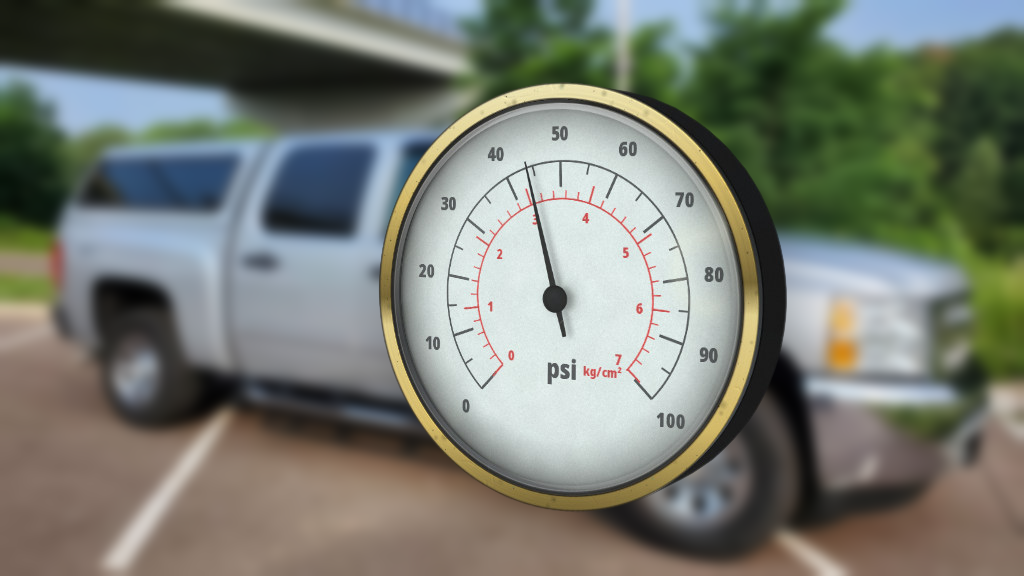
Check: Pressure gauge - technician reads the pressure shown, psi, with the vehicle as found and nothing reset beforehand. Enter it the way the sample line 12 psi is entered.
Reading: 45 psi
